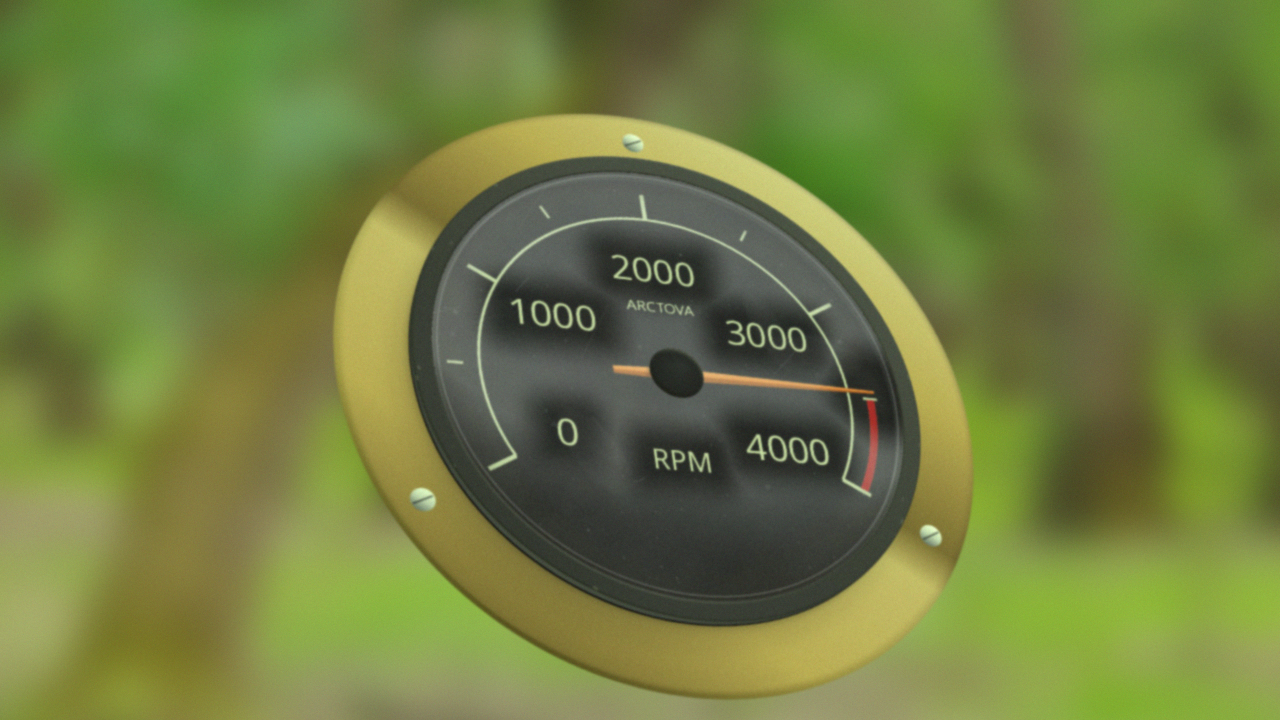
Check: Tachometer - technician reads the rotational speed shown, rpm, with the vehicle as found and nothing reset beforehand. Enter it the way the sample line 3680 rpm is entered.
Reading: 3500 rpm
